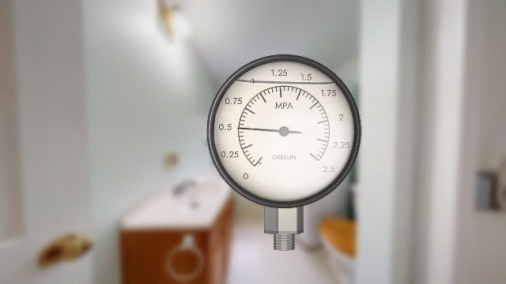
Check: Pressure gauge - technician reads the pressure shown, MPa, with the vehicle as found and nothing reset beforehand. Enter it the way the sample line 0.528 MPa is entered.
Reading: 0.5 MPa
